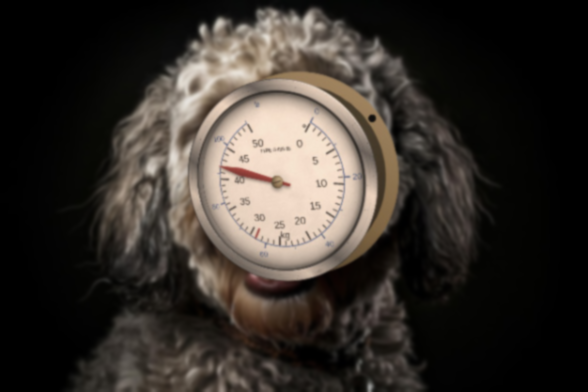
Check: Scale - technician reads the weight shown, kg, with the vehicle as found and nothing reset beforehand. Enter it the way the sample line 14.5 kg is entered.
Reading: 42 kg
